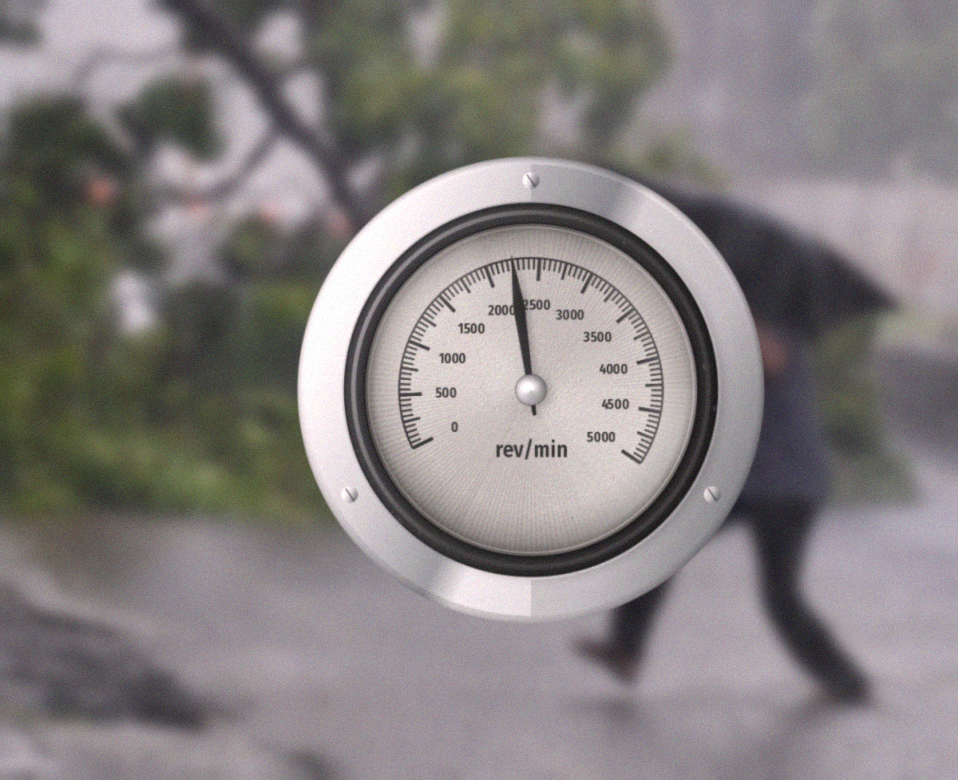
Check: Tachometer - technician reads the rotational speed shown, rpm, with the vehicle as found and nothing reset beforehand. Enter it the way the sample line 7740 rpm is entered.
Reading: 2250 rpm
